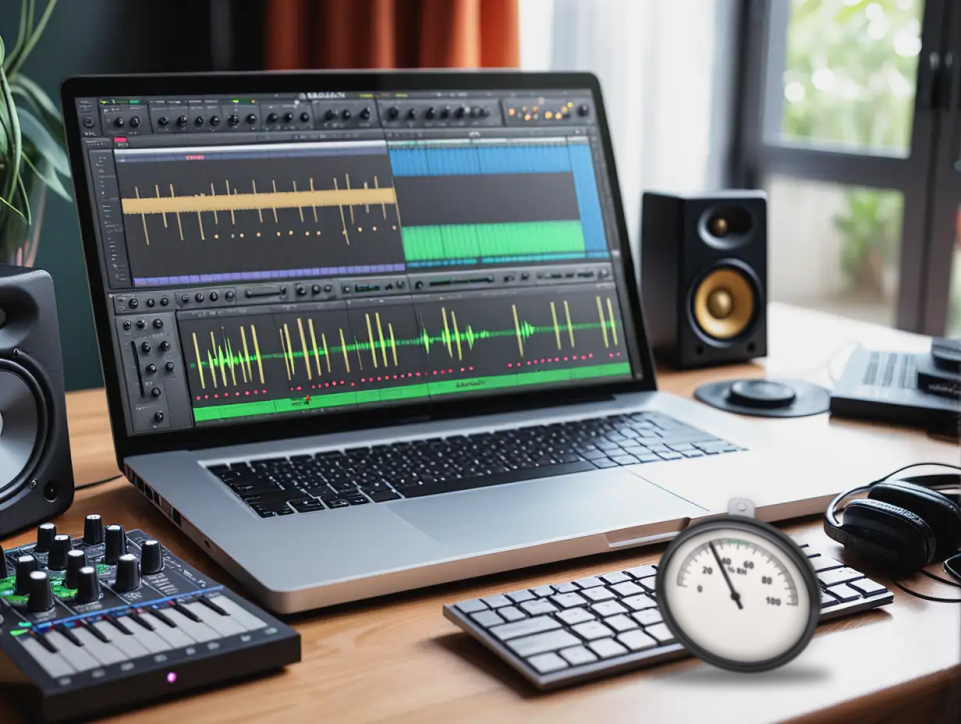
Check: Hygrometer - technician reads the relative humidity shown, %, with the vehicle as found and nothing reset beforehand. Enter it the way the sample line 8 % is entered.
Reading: 35 %
